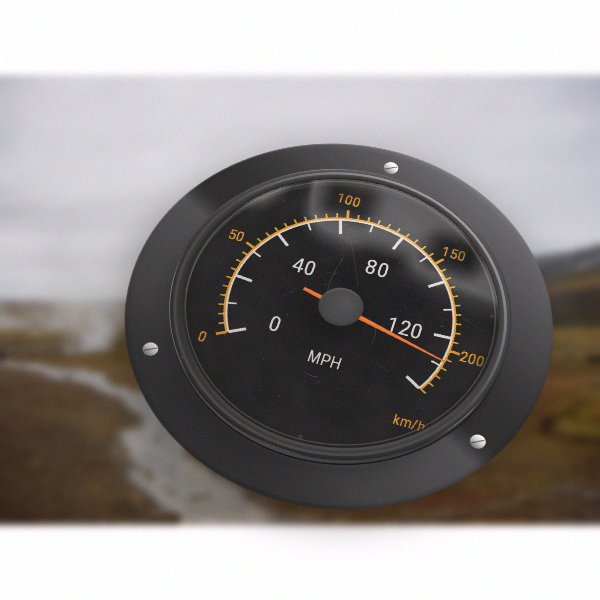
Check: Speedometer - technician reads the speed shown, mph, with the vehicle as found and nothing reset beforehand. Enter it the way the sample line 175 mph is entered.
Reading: 130 mph
